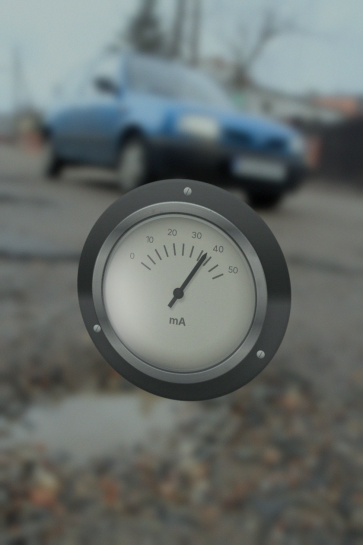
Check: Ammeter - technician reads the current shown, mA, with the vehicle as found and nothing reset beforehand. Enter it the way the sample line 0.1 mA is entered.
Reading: 37.5 mA
